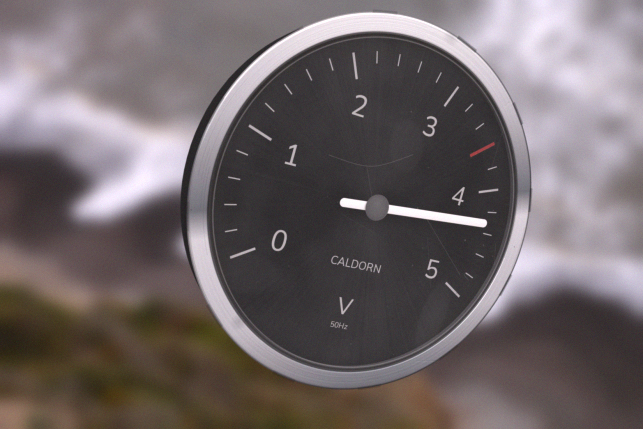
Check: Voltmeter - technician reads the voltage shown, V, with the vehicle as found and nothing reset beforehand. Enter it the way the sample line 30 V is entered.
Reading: 4.3 V
